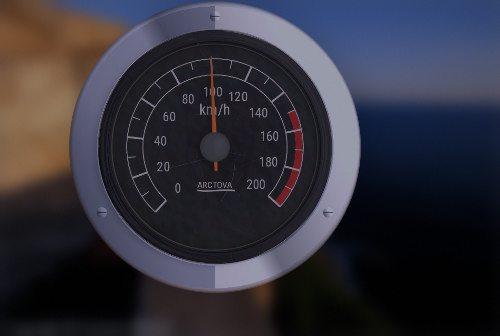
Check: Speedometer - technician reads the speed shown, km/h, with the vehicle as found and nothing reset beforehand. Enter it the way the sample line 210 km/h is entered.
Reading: 100 km/h
